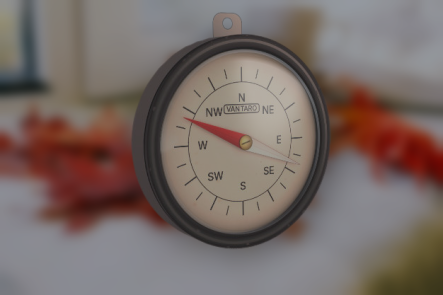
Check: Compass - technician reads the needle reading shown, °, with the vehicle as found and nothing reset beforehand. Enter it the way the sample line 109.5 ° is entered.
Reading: 292.5 °
